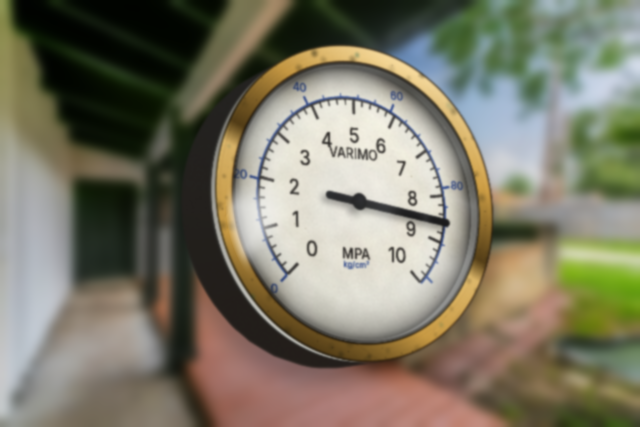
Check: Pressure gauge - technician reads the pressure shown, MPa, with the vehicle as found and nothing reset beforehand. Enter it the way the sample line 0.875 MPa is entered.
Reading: 8.6 MPa
